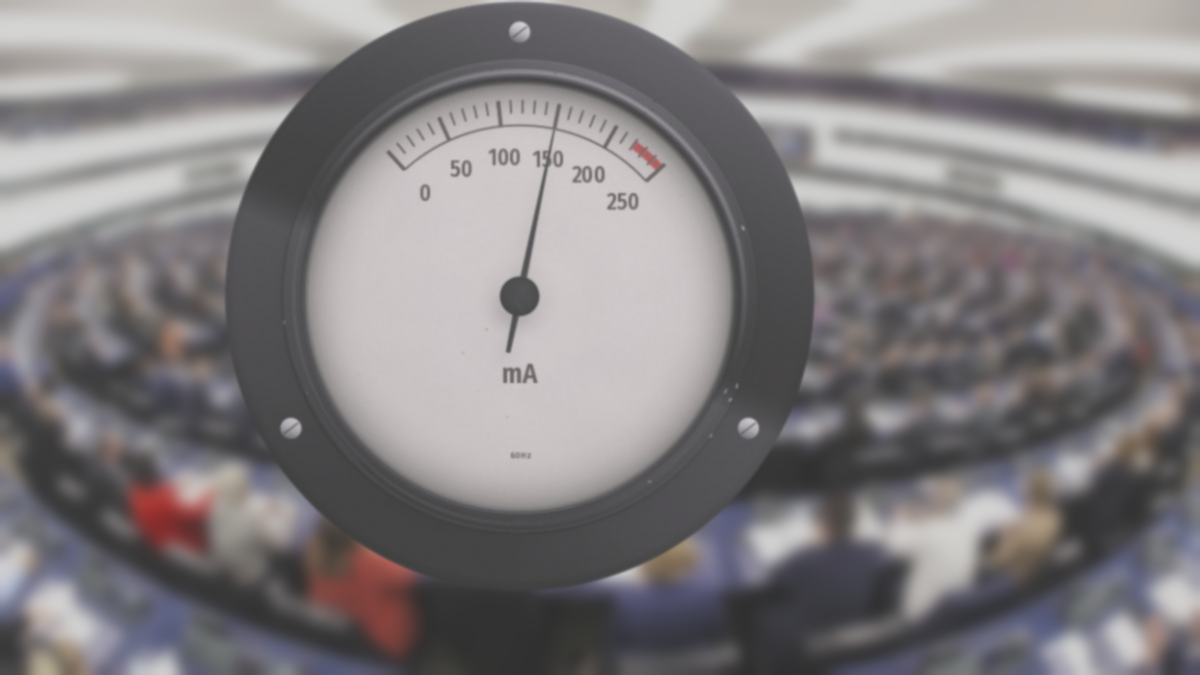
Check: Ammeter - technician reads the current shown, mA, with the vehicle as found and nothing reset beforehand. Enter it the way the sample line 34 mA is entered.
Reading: 150 mA
